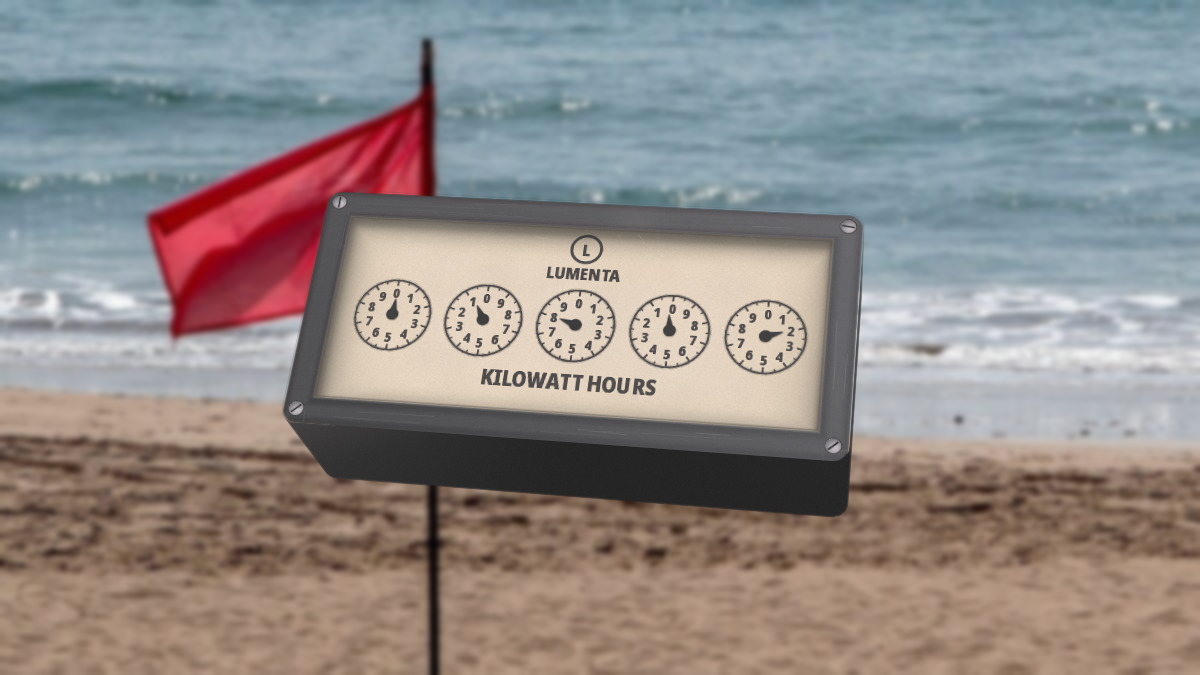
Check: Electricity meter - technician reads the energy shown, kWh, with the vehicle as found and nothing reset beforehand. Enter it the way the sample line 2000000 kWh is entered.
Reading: 802 kWh
